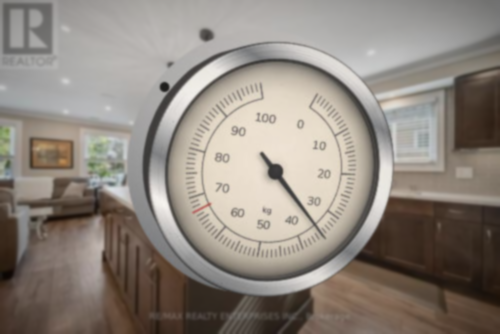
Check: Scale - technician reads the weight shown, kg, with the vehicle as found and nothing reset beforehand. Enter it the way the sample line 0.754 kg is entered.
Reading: 35 kg
